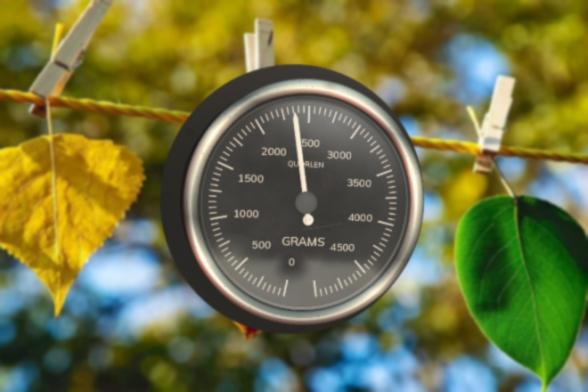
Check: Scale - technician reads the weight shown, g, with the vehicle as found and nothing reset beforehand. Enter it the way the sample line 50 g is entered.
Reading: 2350 g
